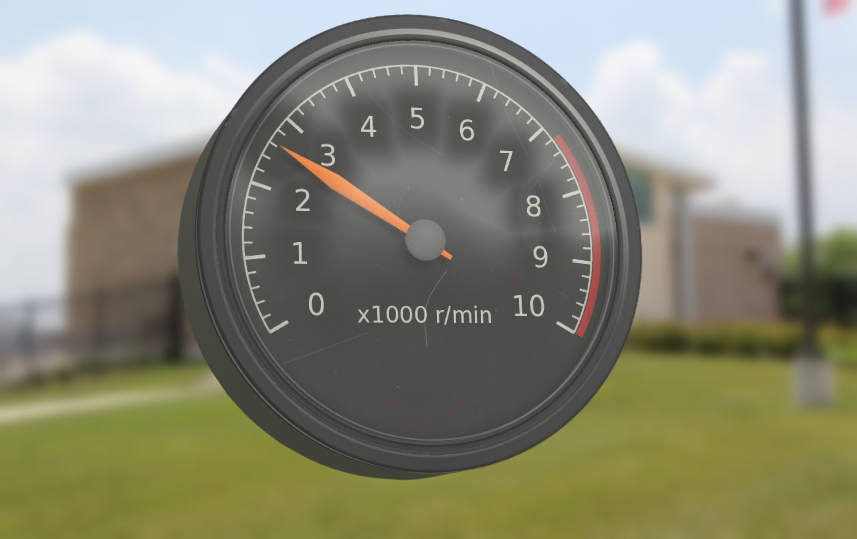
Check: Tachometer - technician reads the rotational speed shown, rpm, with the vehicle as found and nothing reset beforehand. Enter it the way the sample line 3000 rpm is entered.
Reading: 2600 rpm
